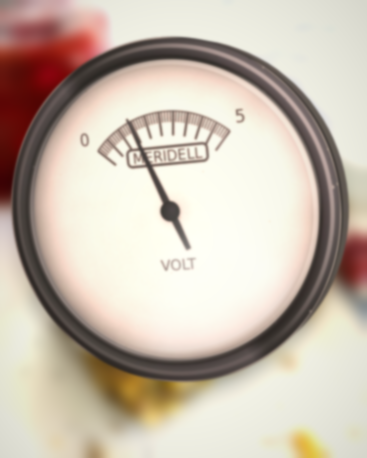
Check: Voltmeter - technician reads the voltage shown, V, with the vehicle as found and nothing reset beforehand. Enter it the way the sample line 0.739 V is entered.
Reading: 1.5 V
